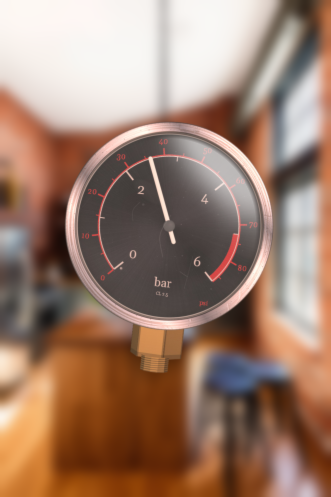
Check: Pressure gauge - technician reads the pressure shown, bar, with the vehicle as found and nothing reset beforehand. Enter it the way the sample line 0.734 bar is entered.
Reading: 2.5 bar
